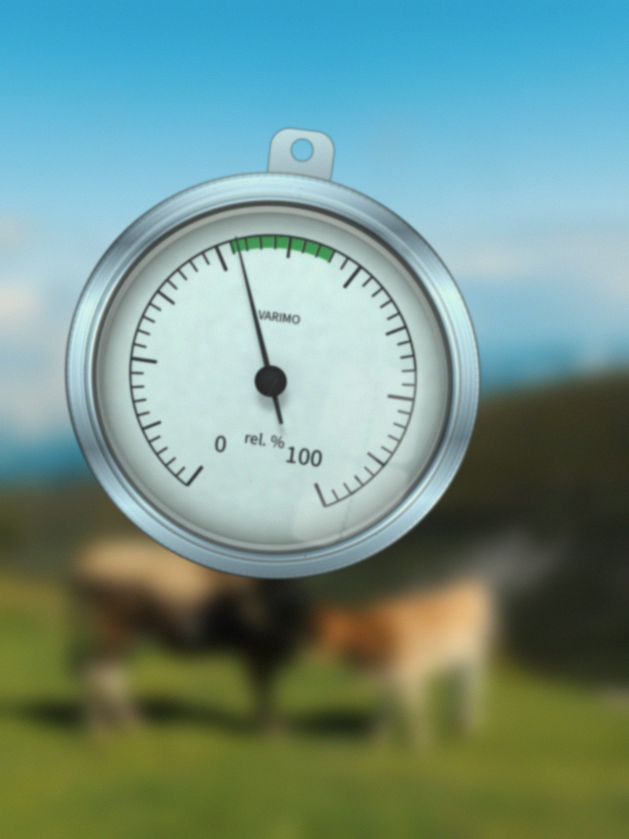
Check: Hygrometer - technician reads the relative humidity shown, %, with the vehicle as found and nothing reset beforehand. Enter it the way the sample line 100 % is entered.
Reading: 43 %
